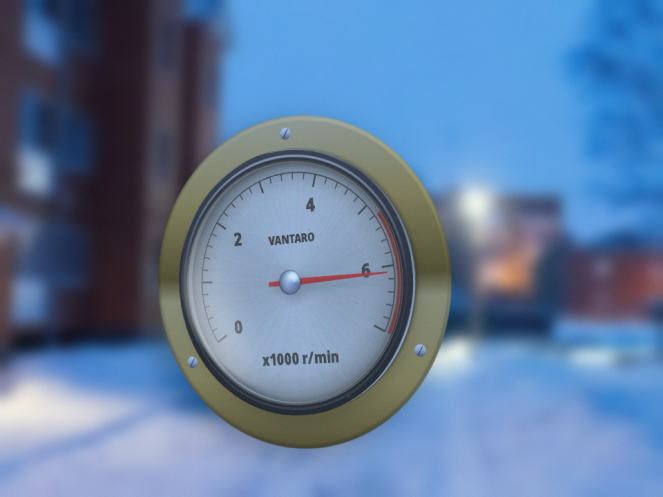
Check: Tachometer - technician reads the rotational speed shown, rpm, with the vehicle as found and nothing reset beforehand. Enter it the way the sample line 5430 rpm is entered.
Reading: 6100 rpm
